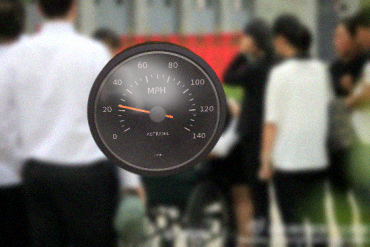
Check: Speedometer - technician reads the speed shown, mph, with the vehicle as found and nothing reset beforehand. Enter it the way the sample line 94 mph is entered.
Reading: 25 mph
